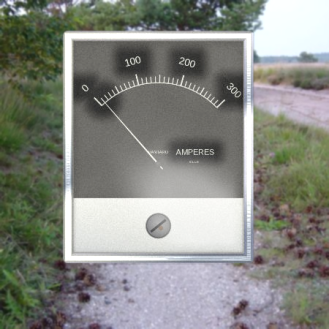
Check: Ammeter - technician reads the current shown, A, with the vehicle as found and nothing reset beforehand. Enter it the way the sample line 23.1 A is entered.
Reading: 10 A
